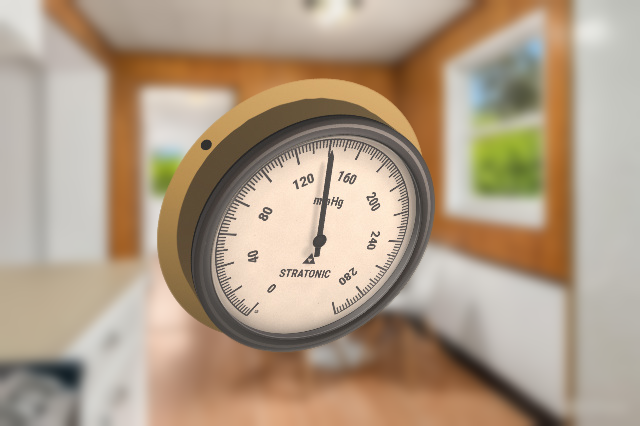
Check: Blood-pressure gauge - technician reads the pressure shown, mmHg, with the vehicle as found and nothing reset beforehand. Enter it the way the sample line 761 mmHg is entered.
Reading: 140 mmHg
